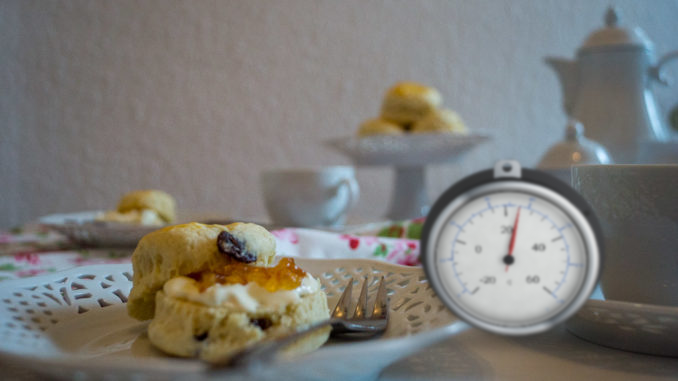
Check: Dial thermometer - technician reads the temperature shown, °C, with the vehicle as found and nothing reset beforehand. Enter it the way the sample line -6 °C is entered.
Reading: 24 °C
